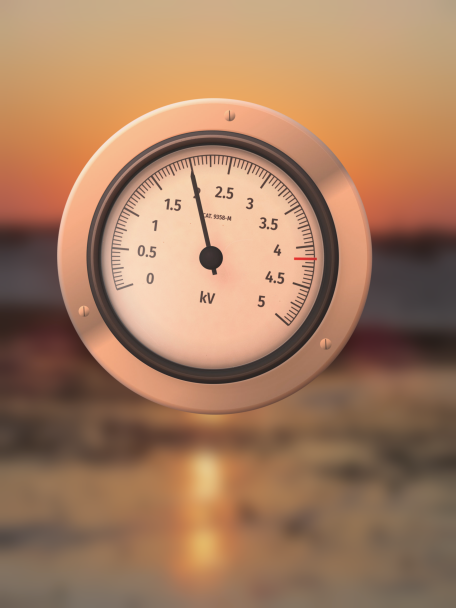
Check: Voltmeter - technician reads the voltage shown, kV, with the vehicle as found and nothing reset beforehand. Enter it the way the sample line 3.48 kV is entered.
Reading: 2 kV
